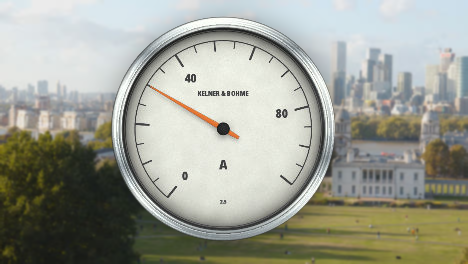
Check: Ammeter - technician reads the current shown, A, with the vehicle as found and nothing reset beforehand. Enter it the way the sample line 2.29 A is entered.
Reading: 30 A
